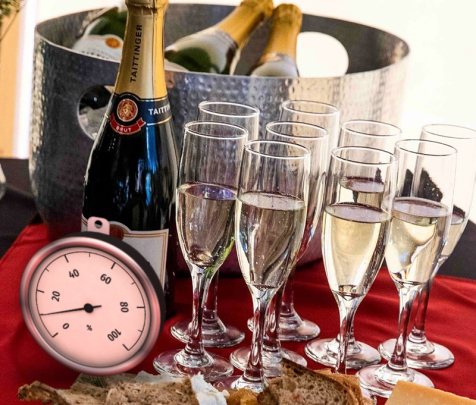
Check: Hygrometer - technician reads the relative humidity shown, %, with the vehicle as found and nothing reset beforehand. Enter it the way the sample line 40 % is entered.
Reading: 10 %
